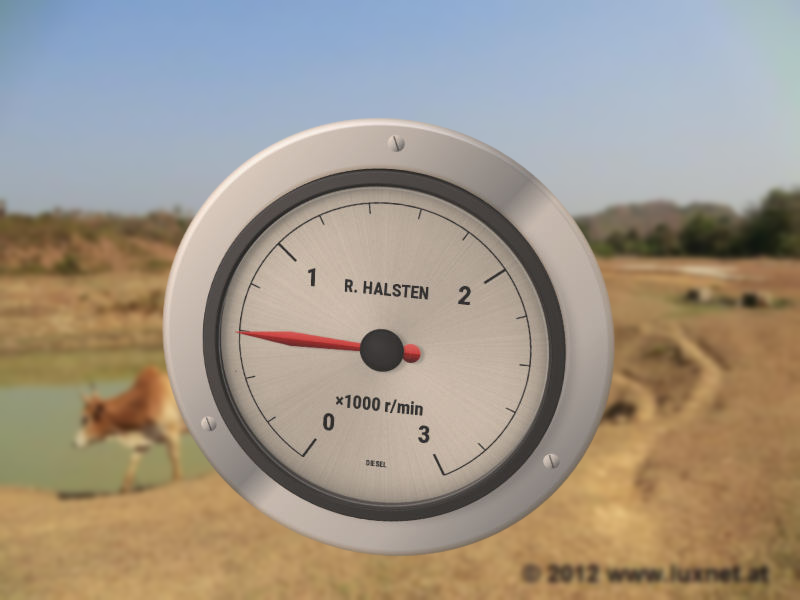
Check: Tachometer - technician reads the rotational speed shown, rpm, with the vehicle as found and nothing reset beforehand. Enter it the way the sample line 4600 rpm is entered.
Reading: 600 rpm
